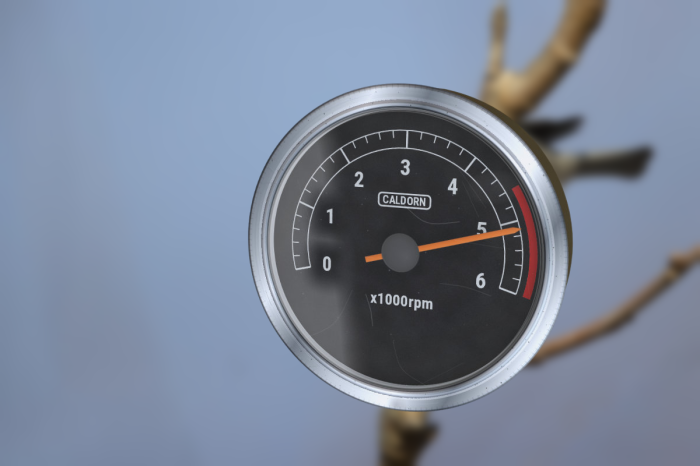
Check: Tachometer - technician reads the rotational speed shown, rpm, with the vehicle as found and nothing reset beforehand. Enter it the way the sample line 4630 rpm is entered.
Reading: 5100 rpm
